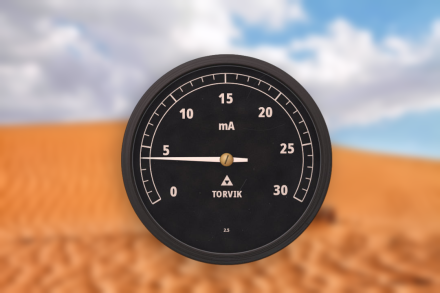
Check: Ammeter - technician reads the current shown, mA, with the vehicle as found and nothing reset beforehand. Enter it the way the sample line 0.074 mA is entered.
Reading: 4 mA
